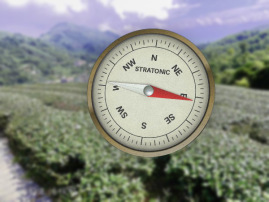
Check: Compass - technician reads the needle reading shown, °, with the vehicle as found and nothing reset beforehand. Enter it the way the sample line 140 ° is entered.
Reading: 95 °
